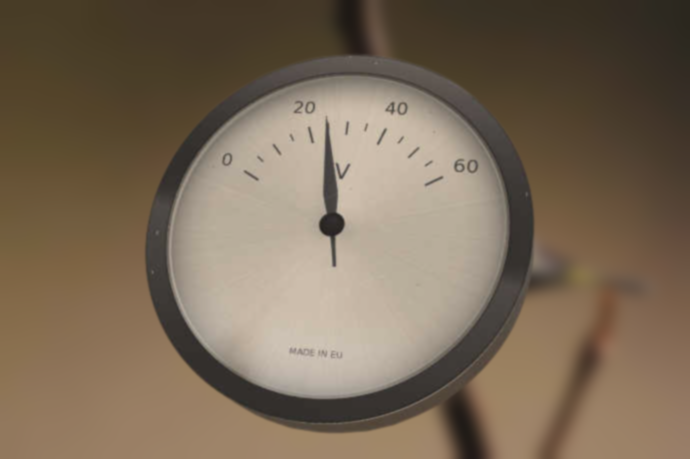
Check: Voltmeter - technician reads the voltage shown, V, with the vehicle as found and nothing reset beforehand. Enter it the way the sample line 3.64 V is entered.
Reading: 25 V
